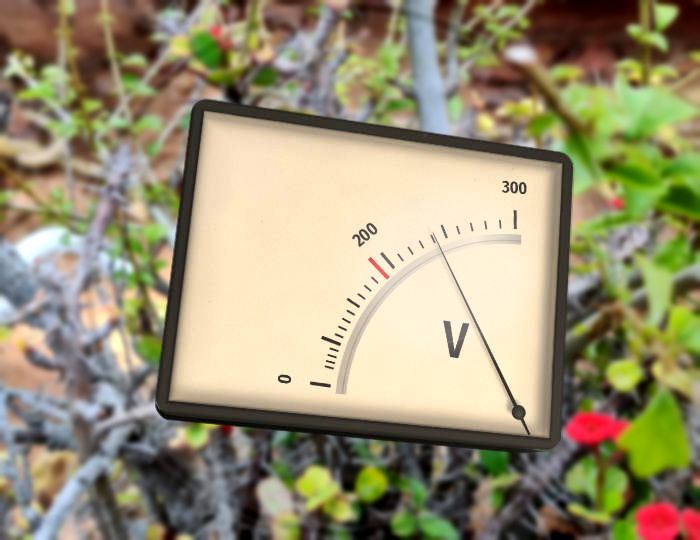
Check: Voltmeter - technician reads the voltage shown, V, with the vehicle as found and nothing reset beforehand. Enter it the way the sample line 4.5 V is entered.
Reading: 240 V
